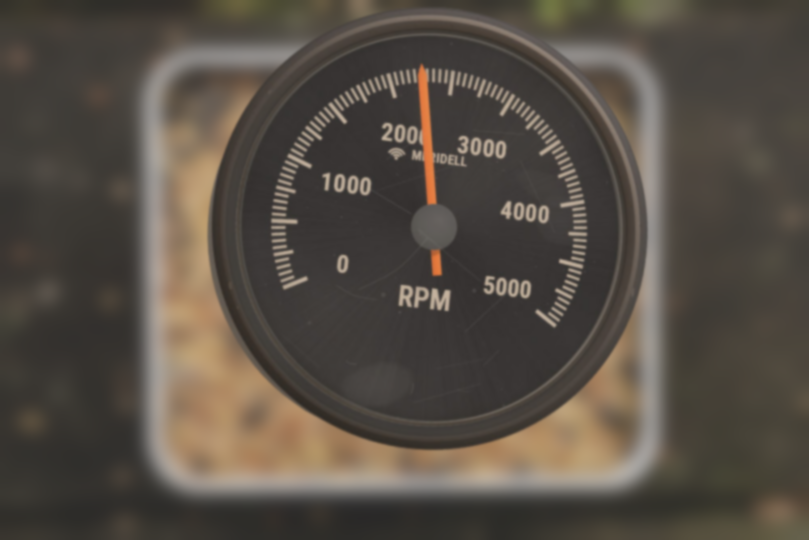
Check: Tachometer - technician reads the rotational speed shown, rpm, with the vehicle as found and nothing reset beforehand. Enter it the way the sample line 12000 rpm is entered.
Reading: 2250 rpm
